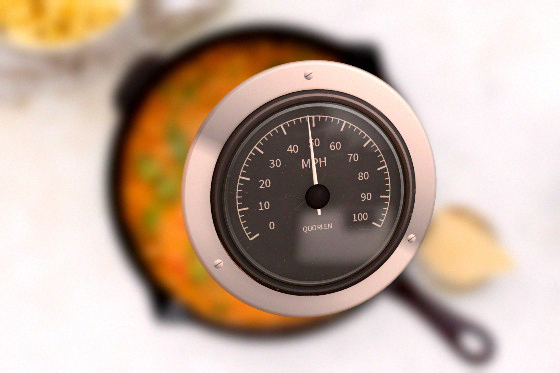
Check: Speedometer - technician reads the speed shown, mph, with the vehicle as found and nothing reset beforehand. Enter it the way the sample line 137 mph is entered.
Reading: 48 mph
